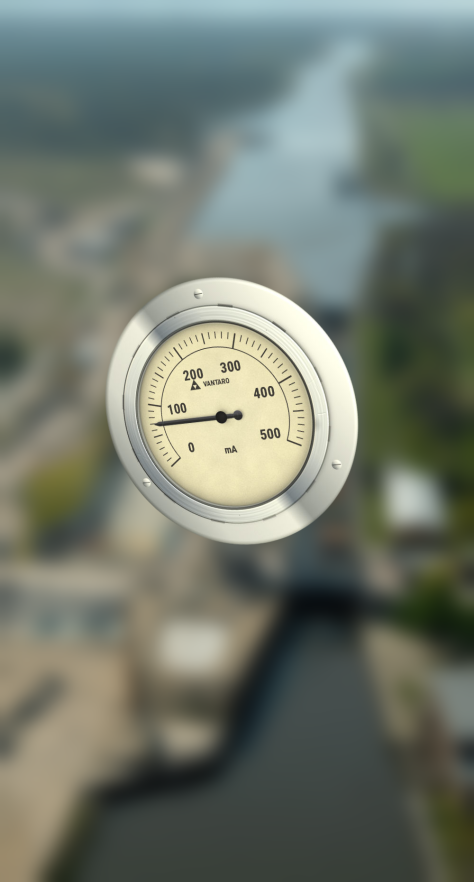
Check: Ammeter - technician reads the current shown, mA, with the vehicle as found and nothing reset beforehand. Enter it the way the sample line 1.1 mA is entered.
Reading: 70 mA
